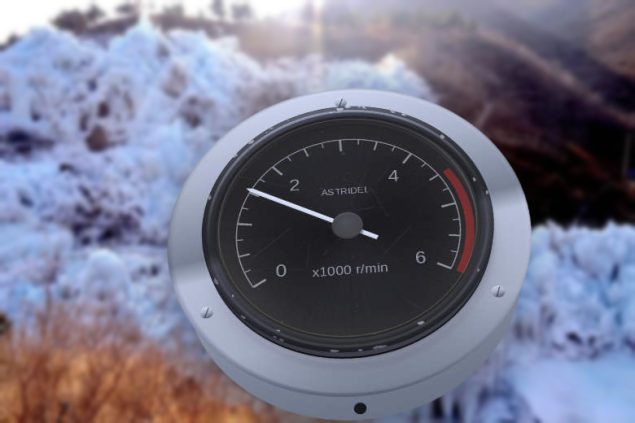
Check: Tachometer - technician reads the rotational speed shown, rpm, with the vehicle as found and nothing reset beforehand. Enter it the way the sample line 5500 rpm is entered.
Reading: 1500 rpm
